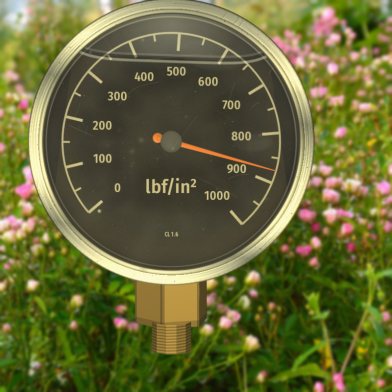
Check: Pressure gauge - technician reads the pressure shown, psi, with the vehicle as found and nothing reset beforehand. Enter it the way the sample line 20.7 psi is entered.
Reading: 875 psi
